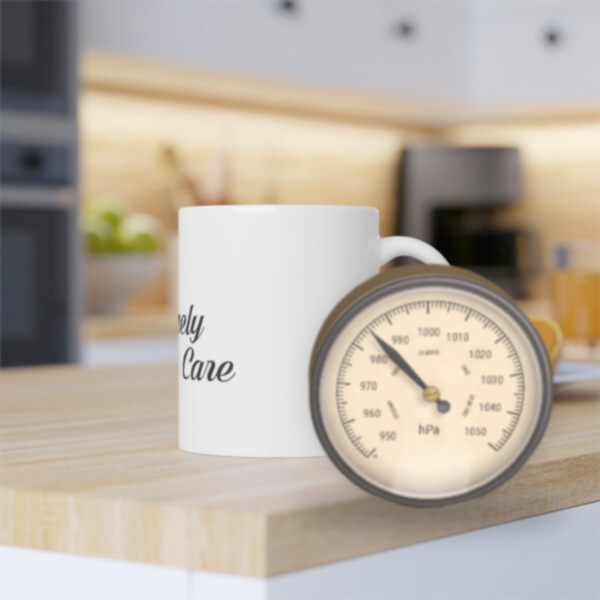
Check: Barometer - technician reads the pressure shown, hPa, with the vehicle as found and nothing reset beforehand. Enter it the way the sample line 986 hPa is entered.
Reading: 985 hPa
